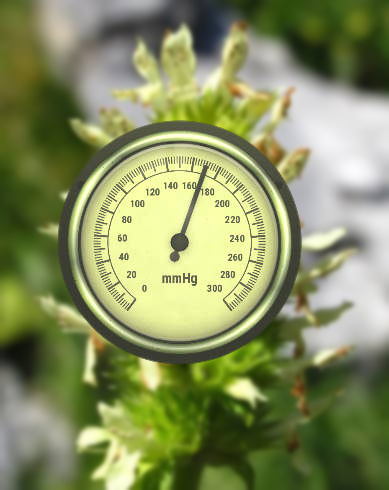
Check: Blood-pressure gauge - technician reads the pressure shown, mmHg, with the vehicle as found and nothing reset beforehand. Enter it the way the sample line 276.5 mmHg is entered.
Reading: 170 mmHg
